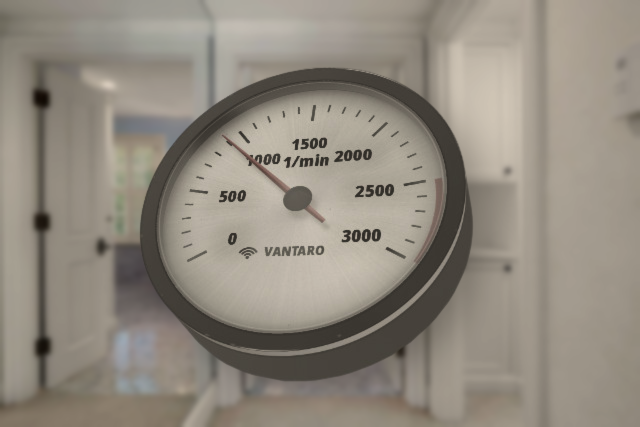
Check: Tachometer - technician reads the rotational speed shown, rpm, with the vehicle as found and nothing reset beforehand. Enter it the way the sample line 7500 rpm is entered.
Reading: 900 rpm
